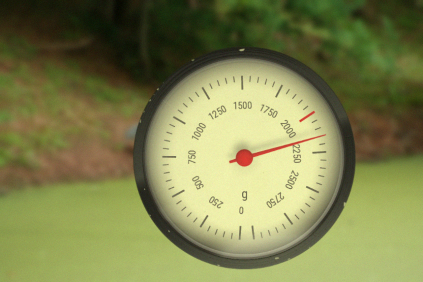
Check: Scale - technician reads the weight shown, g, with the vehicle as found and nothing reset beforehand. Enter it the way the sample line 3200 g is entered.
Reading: 2150 g
